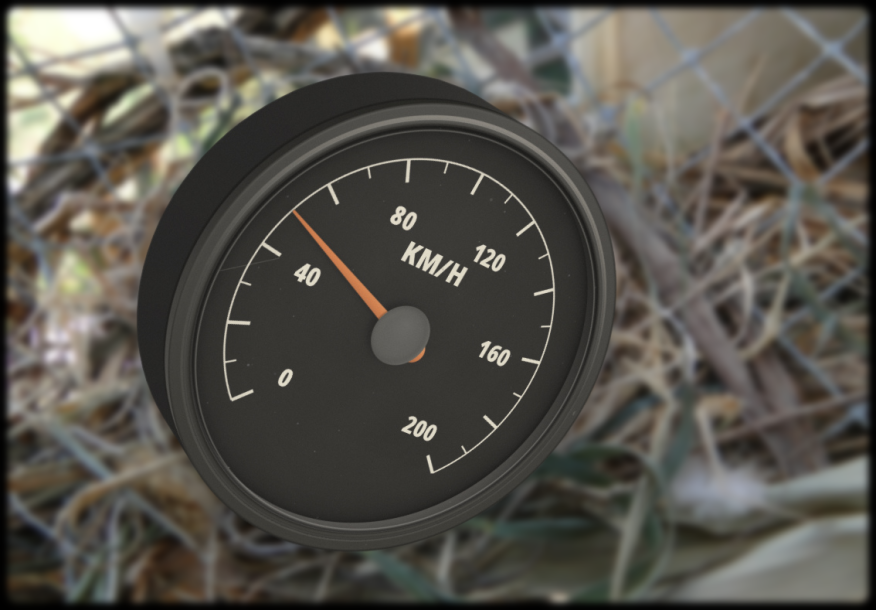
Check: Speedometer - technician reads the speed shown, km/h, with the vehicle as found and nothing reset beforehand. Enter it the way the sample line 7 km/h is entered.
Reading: 50 km/h
